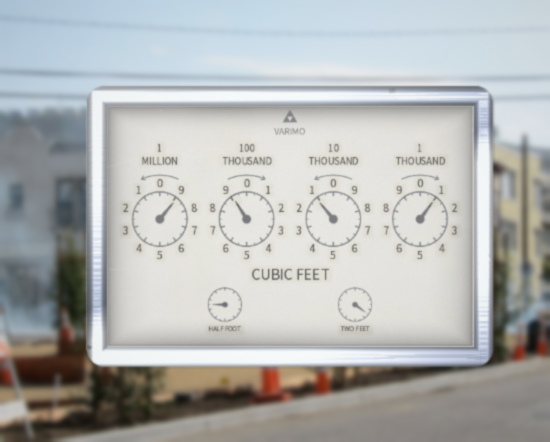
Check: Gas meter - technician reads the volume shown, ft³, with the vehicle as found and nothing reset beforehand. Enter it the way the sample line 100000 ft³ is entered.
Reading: 891100 ft³
